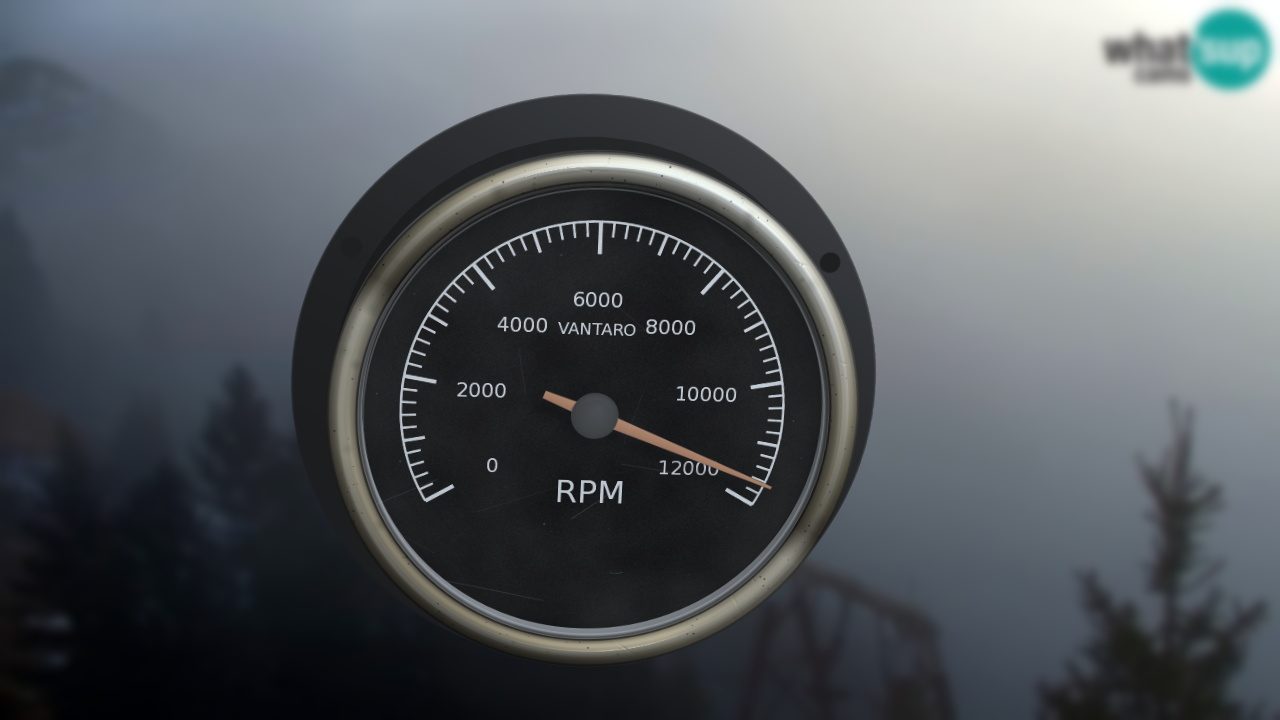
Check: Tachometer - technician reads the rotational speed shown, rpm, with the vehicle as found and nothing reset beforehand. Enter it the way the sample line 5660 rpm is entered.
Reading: 11600 rpm
